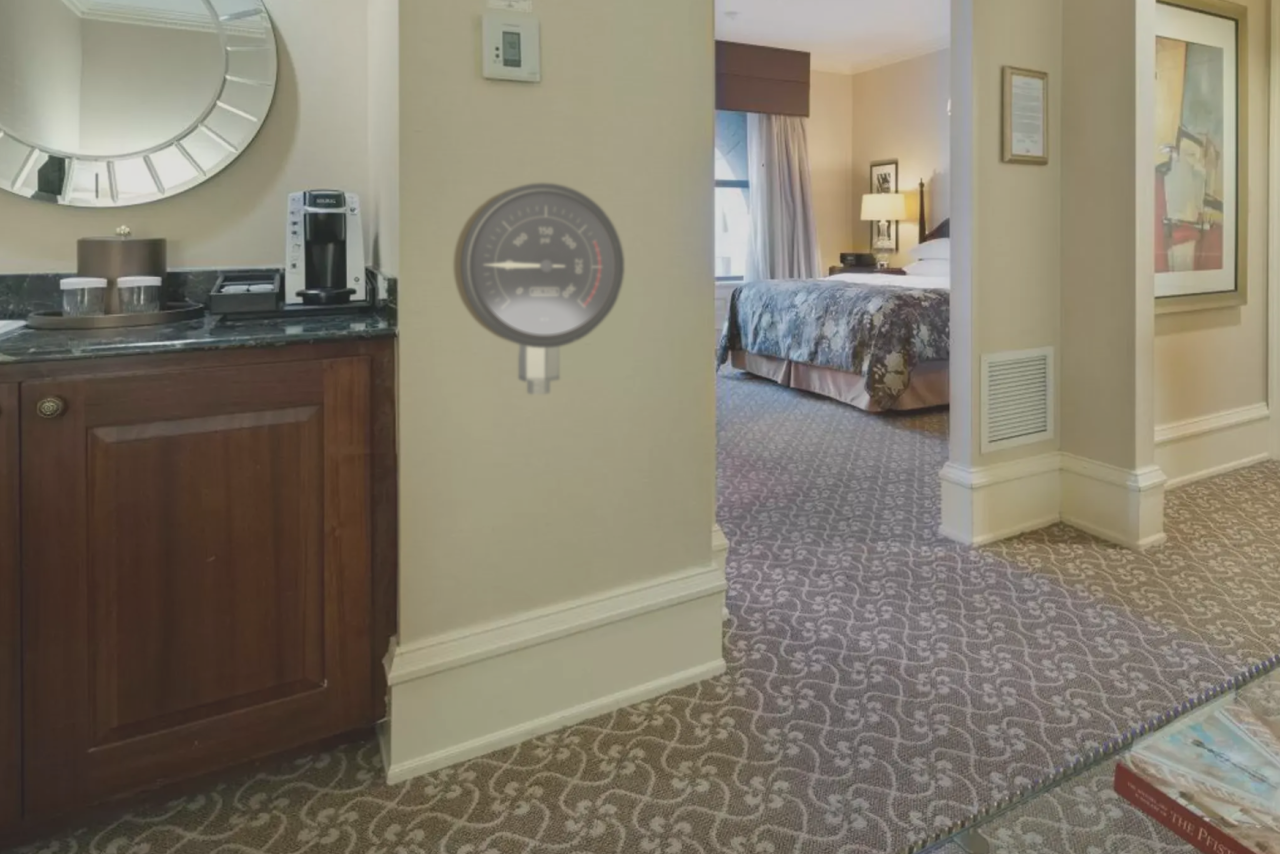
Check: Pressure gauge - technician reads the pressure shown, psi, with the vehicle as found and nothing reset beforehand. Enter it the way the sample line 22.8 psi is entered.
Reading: 50 psi
